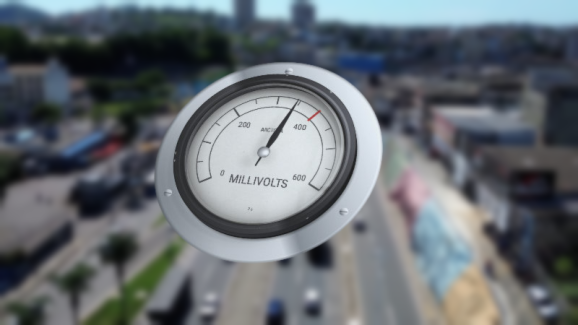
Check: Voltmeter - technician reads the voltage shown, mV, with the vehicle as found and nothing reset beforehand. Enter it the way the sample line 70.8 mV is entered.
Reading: 350 mV
